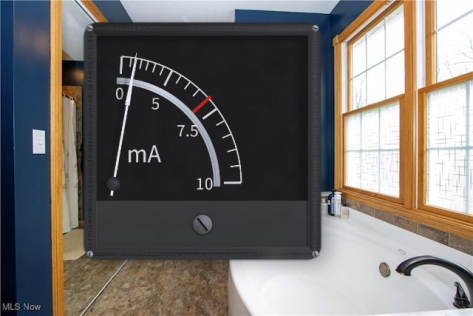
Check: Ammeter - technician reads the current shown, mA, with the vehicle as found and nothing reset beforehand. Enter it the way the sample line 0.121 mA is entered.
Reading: 2.5 mA
